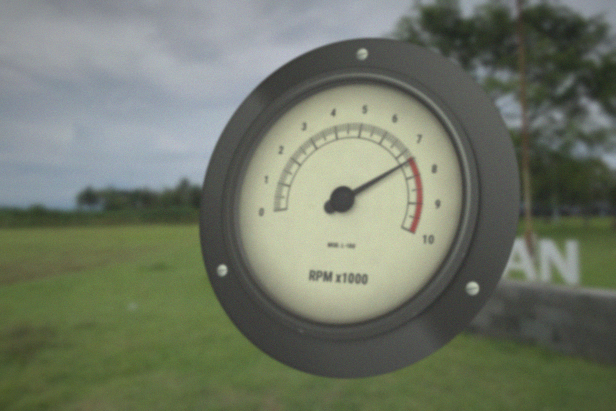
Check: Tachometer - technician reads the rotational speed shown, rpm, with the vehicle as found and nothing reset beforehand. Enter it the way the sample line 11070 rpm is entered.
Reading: 7500 rpm
